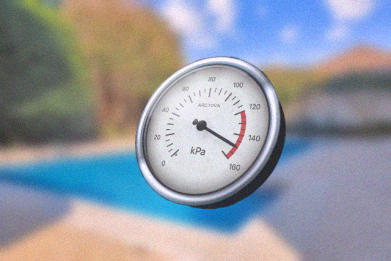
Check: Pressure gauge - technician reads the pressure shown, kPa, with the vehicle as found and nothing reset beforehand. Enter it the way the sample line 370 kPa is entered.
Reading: 150 kPa
